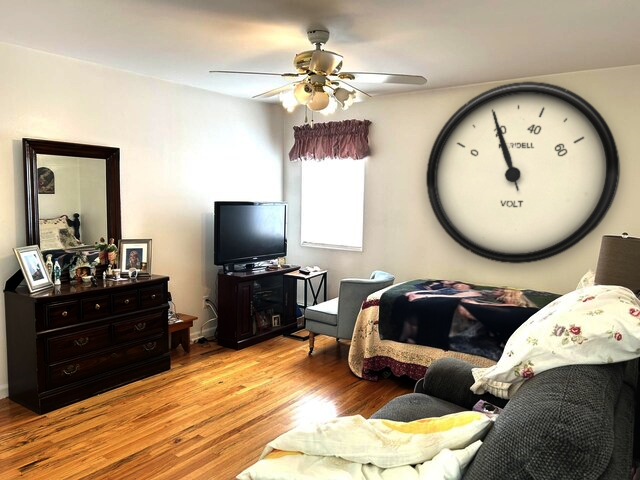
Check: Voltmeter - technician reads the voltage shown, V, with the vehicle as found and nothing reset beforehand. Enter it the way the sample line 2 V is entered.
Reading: 20 V
